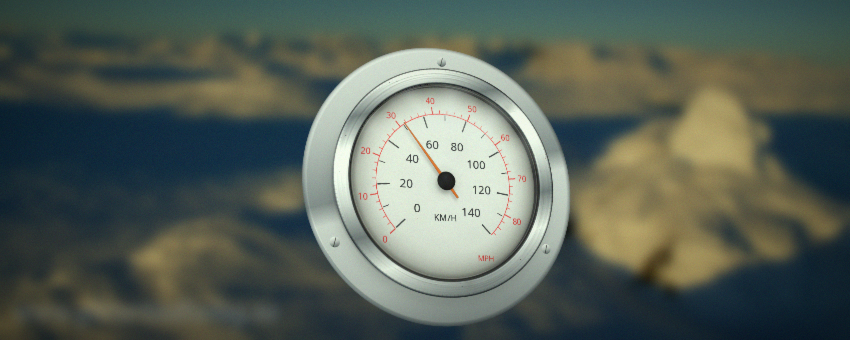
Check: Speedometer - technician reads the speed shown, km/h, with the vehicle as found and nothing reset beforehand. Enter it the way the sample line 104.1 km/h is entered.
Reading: 50 km/h
